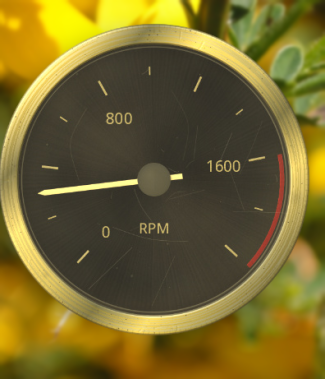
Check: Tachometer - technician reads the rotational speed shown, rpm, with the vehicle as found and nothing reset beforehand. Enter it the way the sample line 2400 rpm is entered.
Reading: 300 rpm
